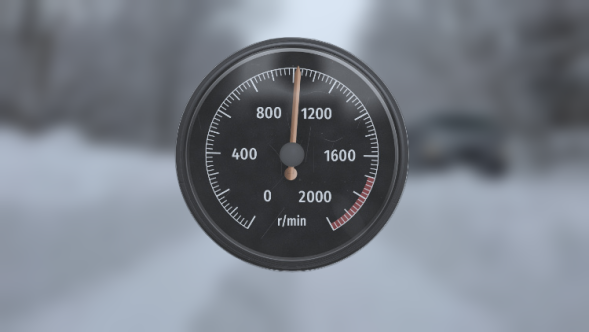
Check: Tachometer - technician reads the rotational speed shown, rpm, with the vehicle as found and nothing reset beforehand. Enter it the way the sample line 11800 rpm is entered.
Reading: 1020 rpm
